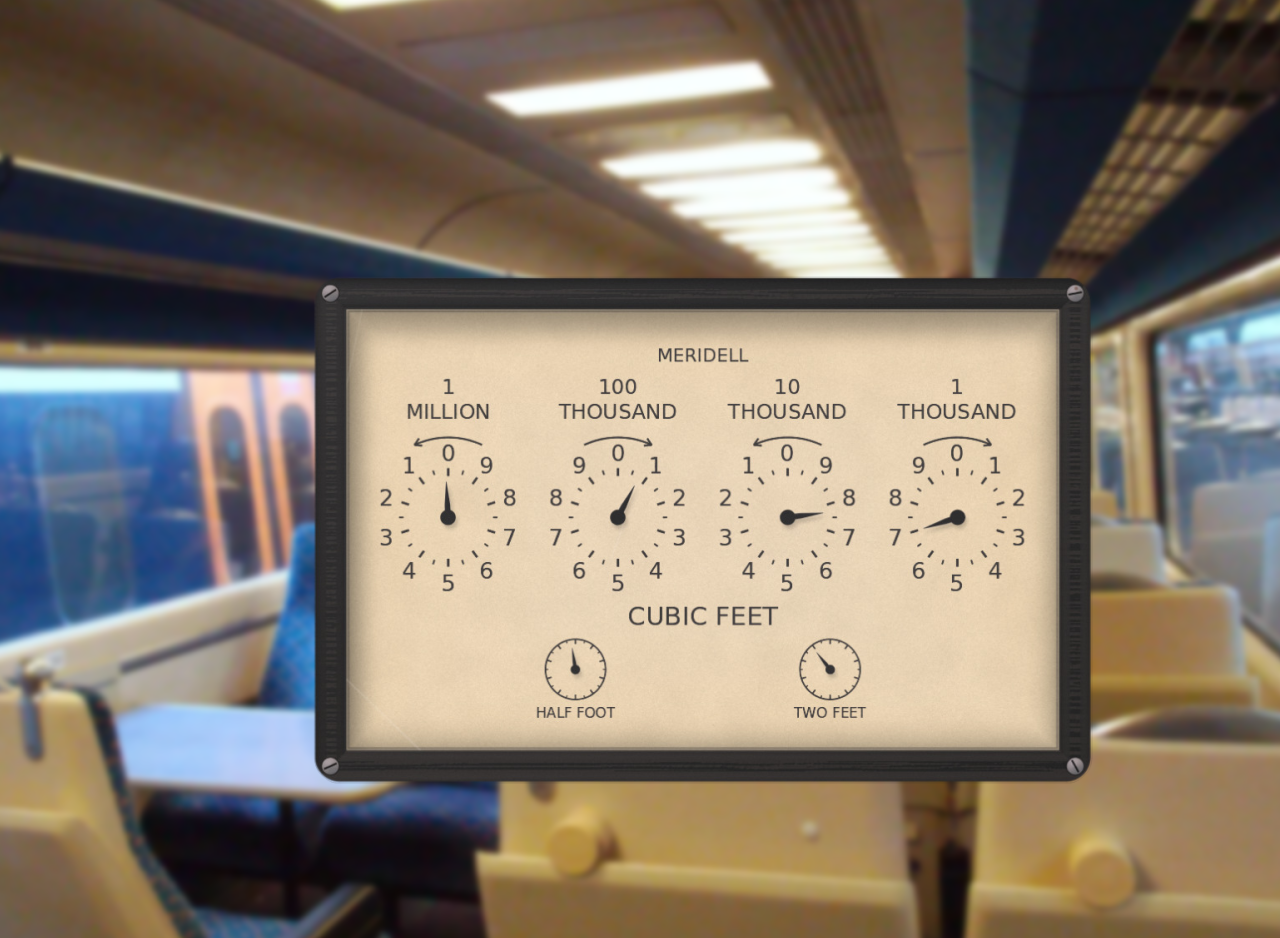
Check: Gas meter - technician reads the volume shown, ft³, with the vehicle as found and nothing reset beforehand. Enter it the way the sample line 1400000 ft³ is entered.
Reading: 7700 ft³
